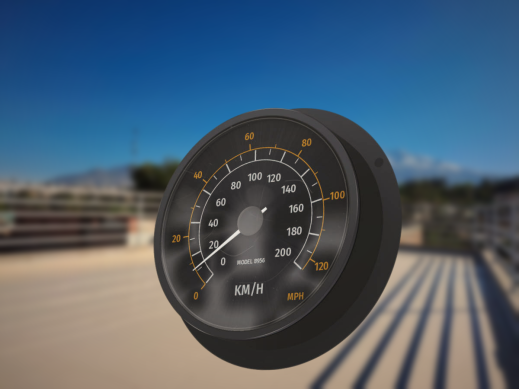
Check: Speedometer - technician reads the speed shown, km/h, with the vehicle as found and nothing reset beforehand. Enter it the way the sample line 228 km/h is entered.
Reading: 10 km/h
